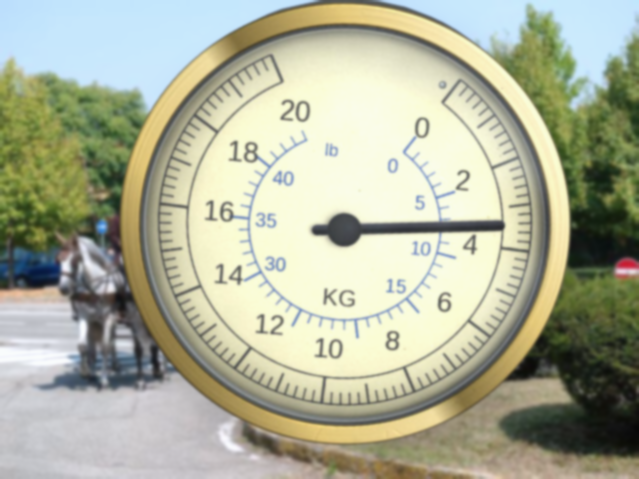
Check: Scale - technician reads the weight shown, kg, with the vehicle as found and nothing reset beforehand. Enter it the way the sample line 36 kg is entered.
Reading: 3.4 kg
